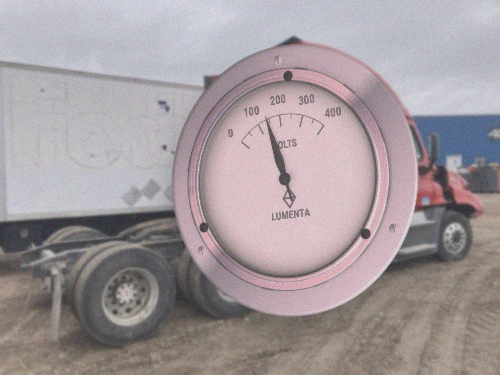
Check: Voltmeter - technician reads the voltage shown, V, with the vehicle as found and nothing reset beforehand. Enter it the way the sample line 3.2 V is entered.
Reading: 150 V
